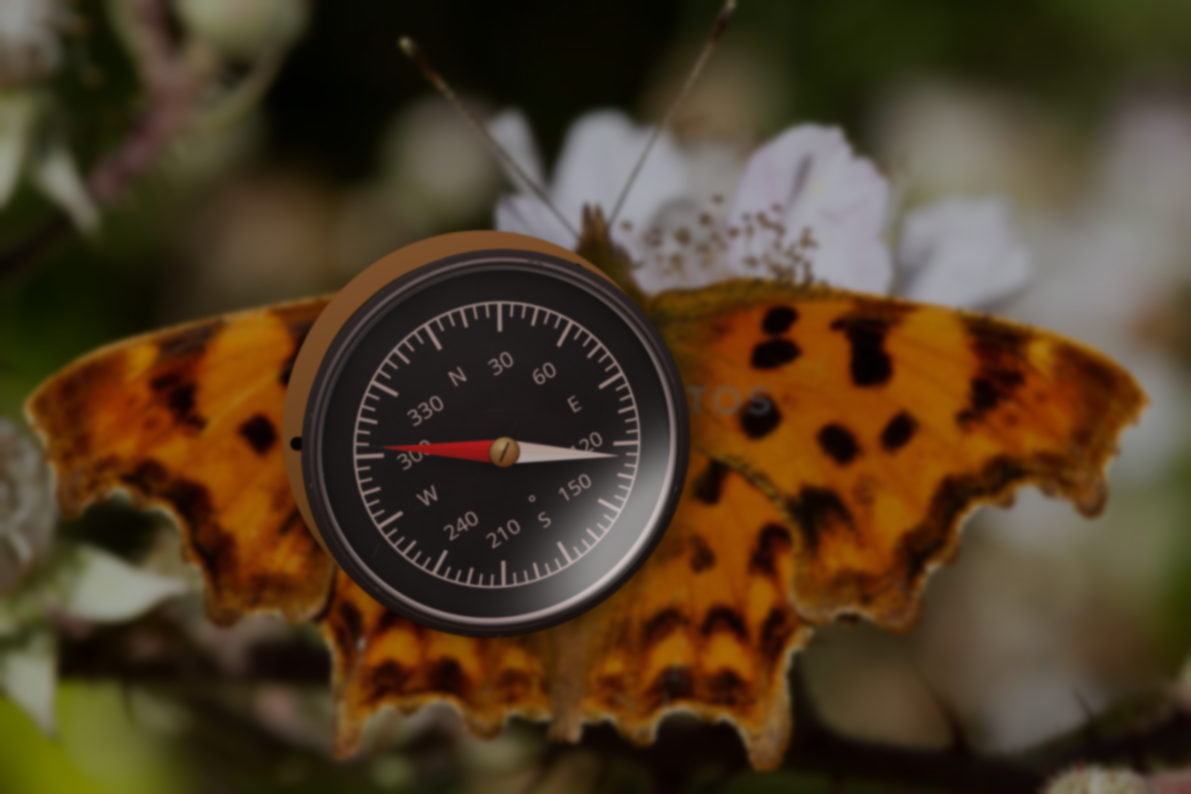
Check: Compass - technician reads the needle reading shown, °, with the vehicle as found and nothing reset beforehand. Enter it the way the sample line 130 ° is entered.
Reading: 305 °
